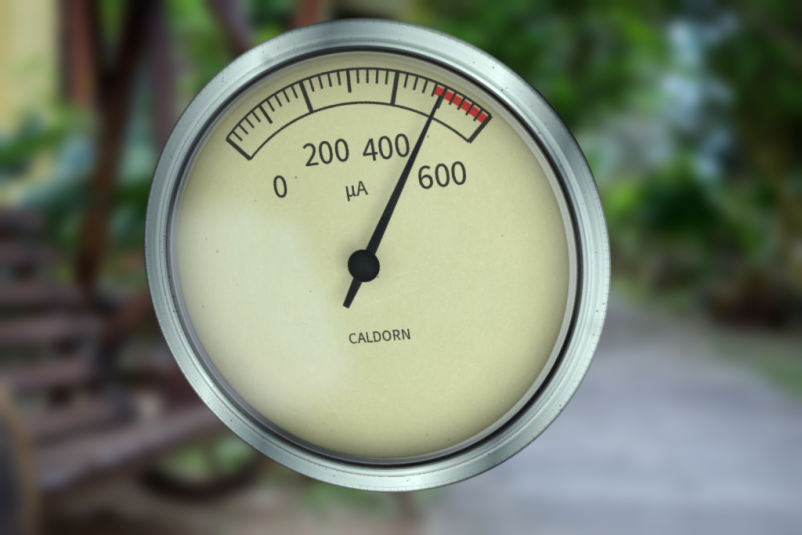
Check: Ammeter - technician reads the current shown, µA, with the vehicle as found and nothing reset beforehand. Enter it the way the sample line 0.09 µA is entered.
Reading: 500 µA
